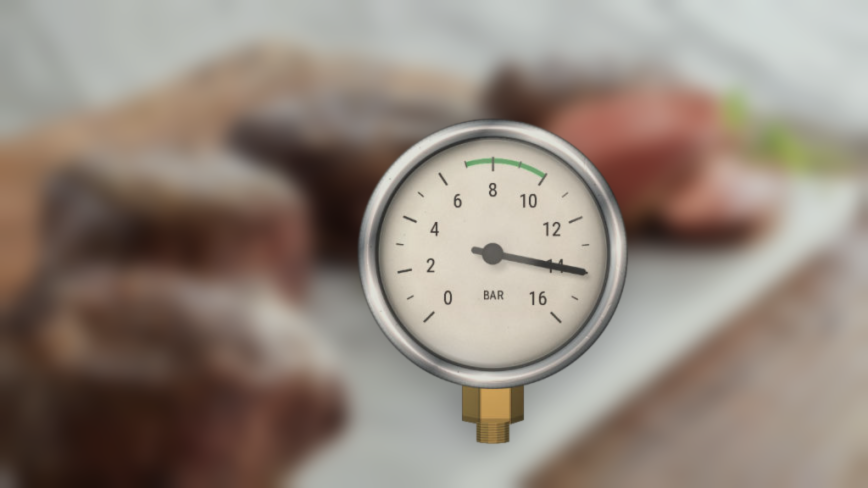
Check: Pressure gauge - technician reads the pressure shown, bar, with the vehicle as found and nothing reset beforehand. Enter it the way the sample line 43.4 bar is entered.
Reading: 14 bar
